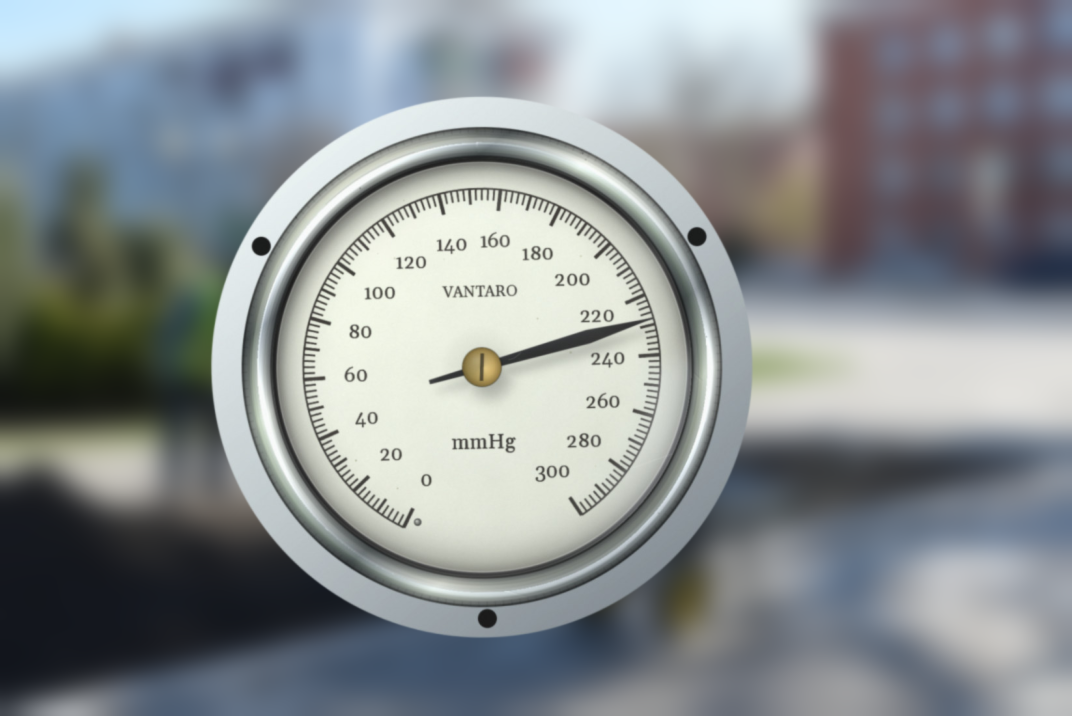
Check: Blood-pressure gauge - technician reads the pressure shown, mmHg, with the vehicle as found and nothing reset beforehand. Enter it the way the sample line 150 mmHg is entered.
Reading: 228 mmHg
